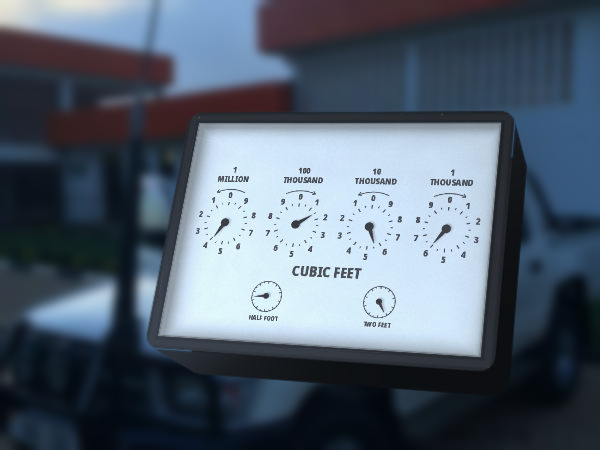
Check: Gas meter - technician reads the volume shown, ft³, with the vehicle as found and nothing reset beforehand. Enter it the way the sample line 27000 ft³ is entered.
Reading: 415600 ft³
